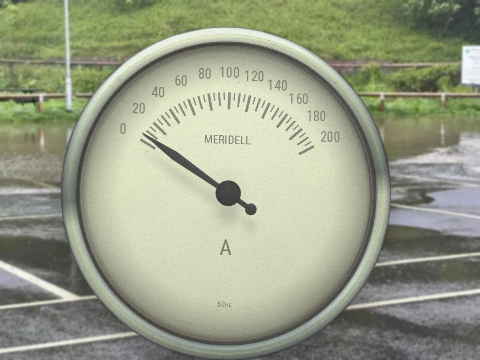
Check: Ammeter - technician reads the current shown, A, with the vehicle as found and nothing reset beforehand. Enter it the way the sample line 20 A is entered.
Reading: 5 A
